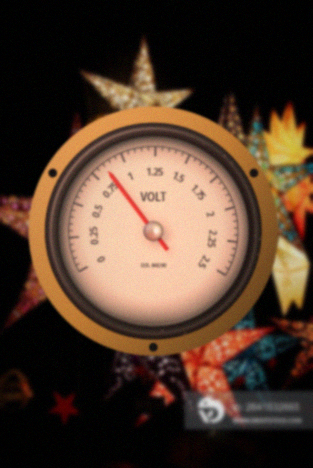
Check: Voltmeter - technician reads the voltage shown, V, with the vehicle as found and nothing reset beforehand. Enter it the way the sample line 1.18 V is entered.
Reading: 0.85 V
